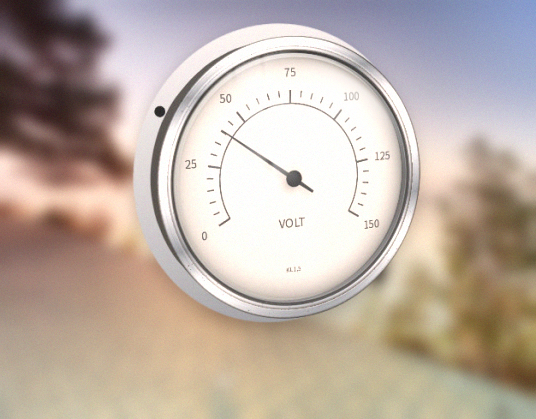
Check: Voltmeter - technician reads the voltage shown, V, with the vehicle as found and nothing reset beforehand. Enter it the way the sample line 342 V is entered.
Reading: 40 V
